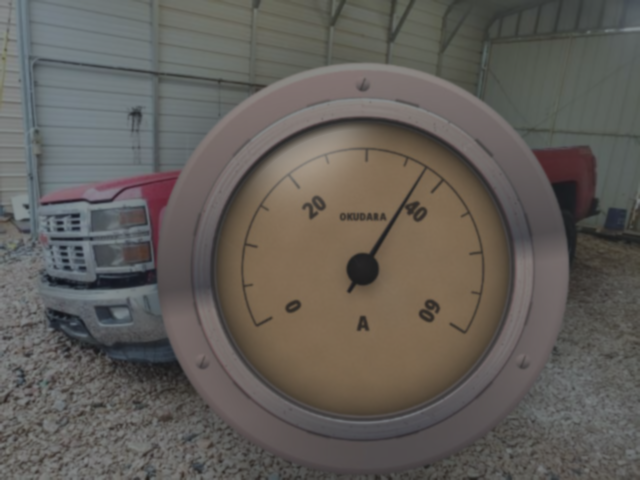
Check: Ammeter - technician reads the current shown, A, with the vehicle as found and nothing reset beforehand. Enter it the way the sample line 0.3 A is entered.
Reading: 37.5 A
